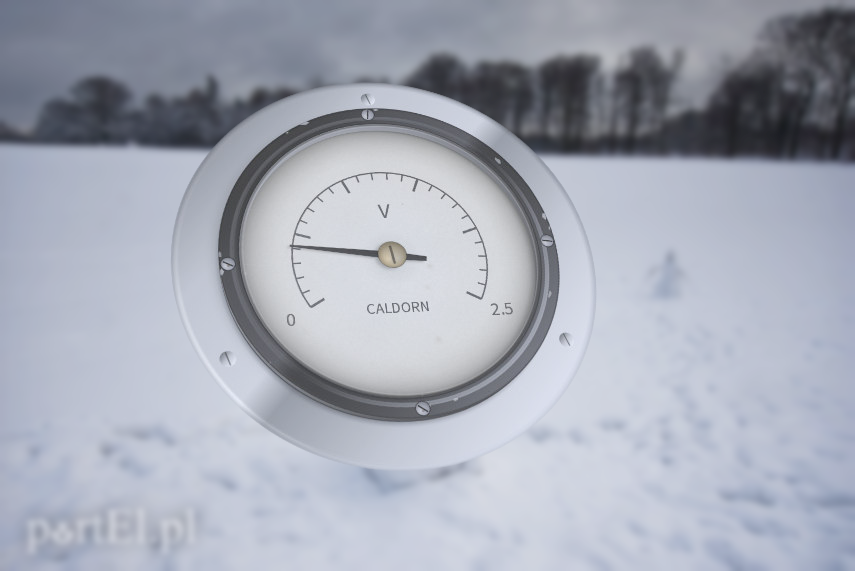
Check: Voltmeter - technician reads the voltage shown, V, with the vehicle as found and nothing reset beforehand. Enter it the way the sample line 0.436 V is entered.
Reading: 0.4 V
